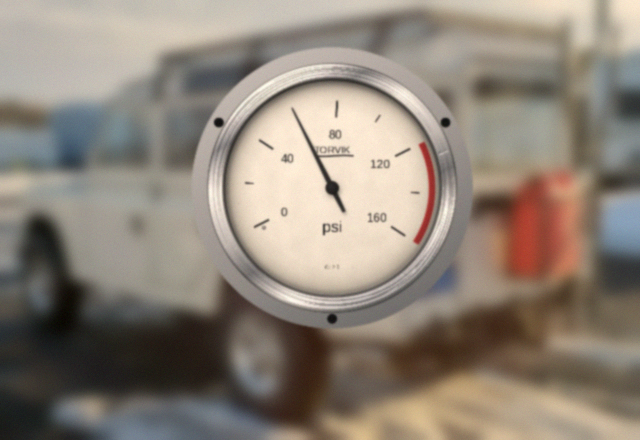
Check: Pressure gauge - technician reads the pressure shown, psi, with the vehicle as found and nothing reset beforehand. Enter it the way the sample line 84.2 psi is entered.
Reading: 60 psi
